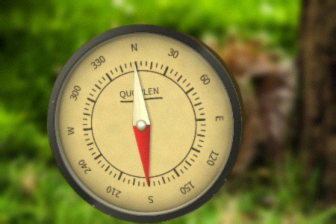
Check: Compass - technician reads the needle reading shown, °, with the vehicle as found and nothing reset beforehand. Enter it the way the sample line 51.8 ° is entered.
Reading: 180 °
